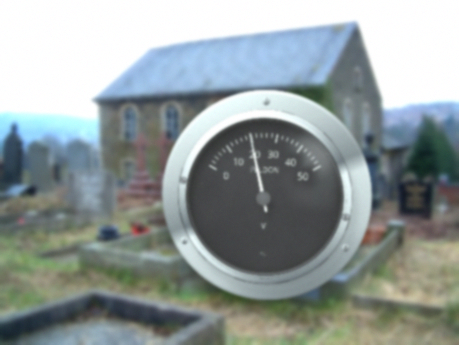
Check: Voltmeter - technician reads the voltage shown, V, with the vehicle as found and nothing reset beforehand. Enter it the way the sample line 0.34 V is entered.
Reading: 20 V
